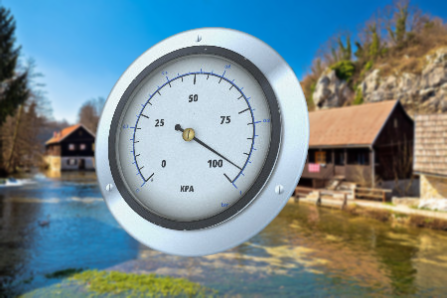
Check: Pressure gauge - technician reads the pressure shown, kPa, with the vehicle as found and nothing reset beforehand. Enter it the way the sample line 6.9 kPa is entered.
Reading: 95 kPa
